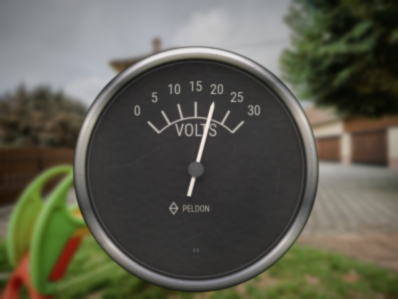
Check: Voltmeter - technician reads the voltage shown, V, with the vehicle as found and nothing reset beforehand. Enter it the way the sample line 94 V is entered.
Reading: 20 V
